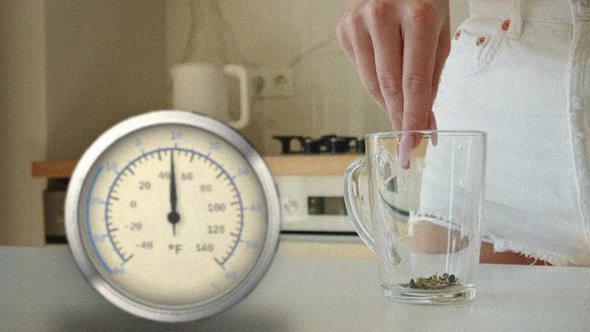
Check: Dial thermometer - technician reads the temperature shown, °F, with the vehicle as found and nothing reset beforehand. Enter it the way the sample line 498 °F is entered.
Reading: 48 °F
